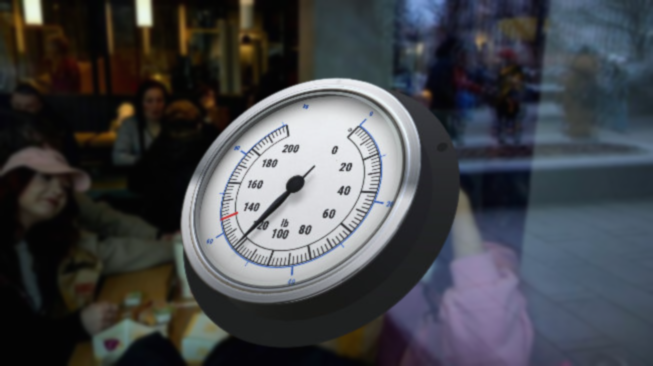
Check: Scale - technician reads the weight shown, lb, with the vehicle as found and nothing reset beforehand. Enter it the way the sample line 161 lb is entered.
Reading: 120 lb
